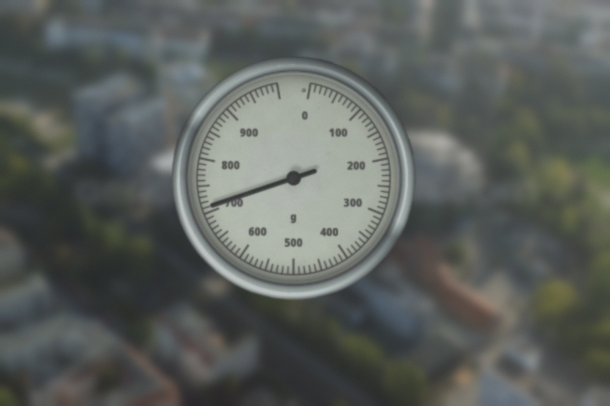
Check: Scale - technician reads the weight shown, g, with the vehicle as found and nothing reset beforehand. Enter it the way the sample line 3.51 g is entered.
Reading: 710 g
